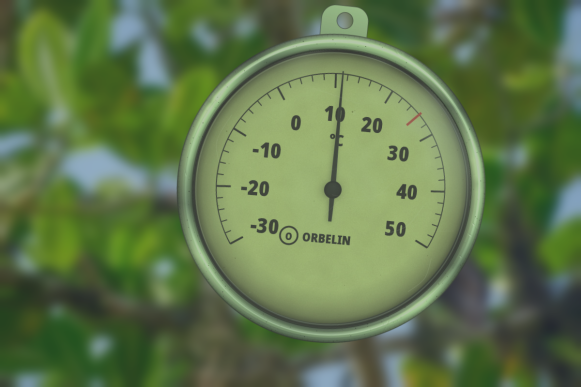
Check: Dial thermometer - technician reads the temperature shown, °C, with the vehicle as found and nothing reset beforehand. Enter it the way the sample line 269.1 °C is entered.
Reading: 11 °C
